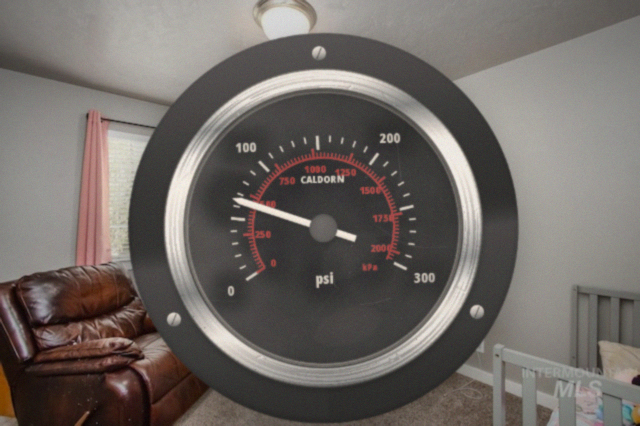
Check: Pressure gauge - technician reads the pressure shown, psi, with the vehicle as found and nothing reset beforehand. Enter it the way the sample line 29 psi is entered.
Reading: 65 psi
